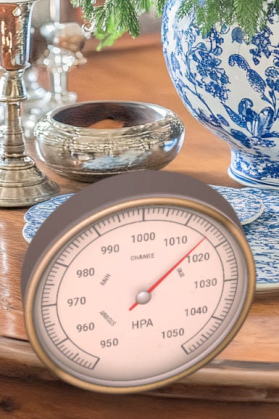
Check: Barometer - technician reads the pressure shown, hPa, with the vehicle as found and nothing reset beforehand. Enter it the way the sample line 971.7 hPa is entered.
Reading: 1015 hPa
